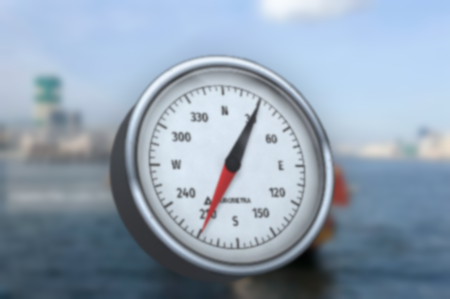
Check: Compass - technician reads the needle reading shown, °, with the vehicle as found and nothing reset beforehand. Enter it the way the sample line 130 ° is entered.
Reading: 210 °
